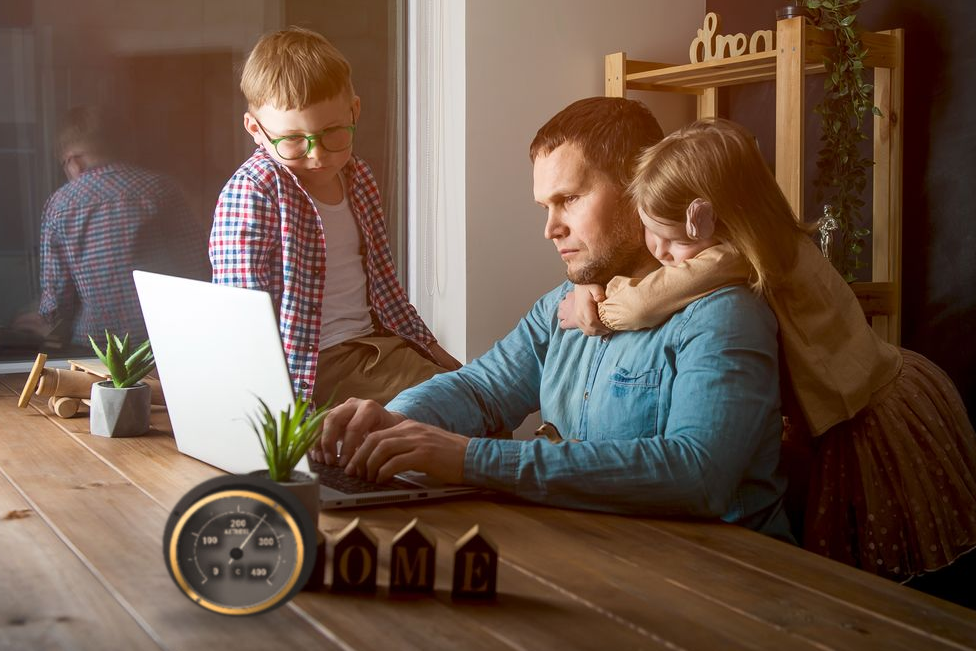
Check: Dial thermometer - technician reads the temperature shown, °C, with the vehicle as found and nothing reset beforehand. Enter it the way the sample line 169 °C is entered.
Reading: 250 °C
